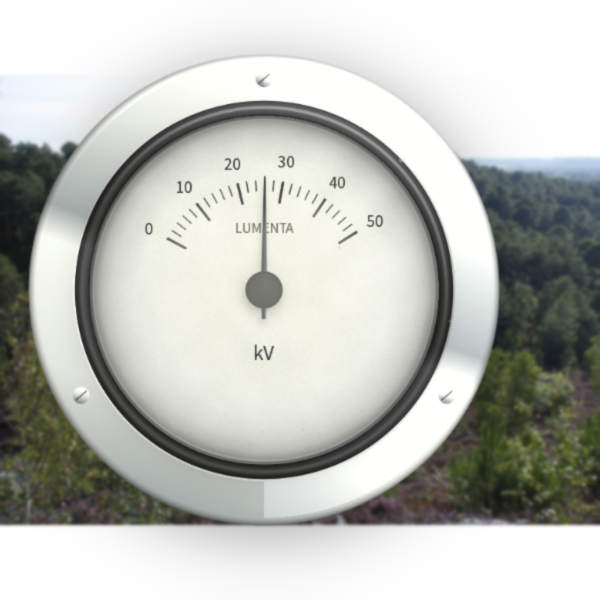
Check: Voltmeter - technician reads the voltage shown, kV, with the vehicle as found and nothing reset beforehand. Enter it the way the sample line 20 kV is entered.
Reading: 26 kV
